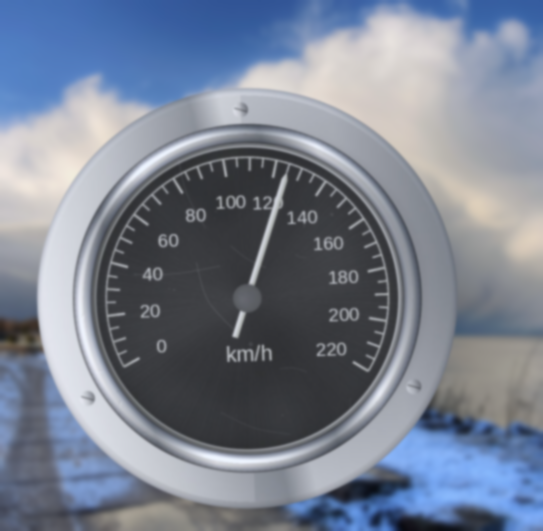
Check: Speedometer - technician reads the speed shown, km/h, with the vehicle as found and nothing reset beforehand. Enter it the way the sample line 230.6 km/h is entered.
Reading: 125 km/h
